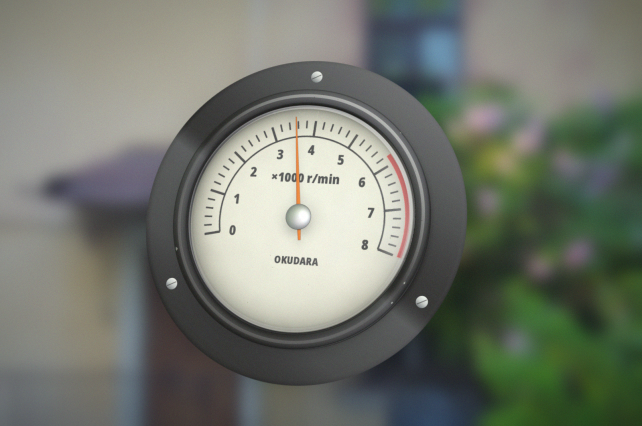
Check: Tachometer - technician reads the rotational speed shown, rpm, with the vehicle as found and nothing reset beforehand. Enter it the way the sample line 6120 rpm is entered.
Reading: 3600 rpm
